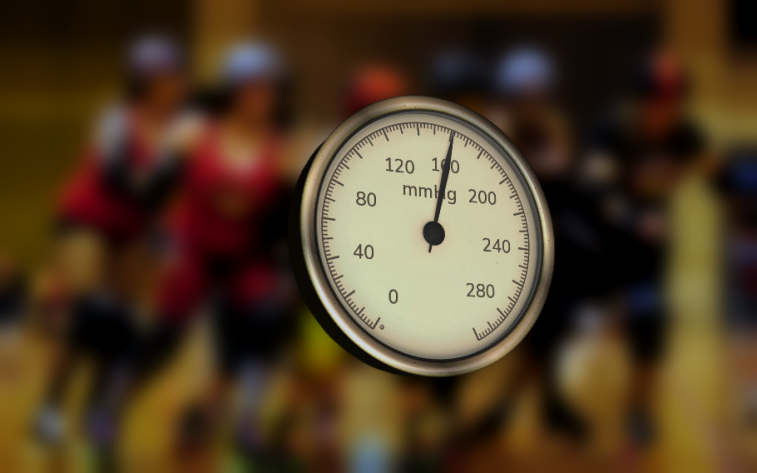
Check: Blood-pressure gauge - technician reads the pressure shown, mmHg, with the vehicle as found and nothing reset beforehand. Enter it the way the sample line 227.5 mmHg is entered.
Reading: 160 mmHg
